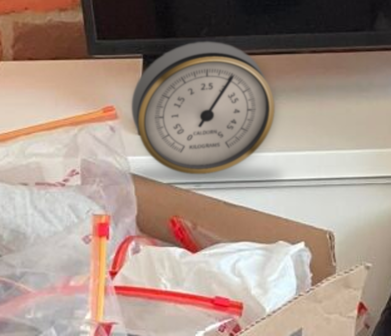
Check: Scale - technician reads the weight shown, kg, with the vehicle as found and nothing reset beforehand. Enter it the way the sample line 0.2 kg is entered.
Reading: 3 kg
